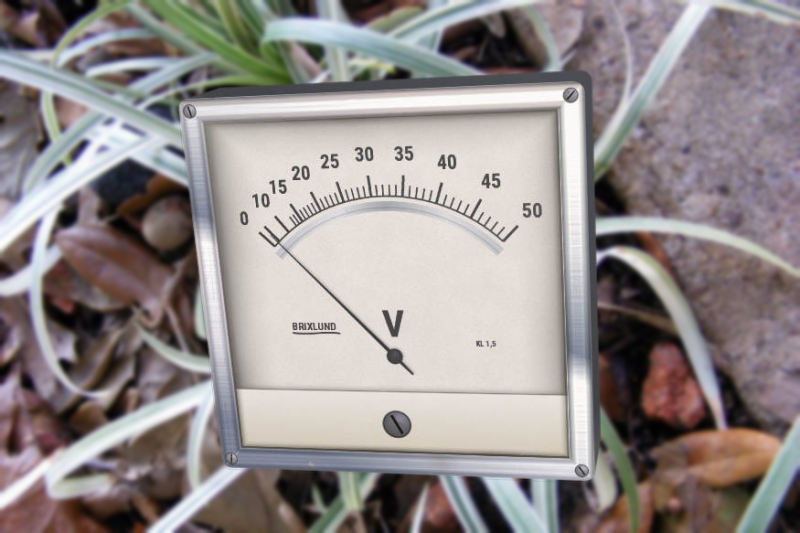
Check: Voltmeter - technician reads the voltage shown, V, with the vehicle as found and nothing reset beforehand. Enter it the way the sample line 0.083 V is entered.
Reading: 5 V
